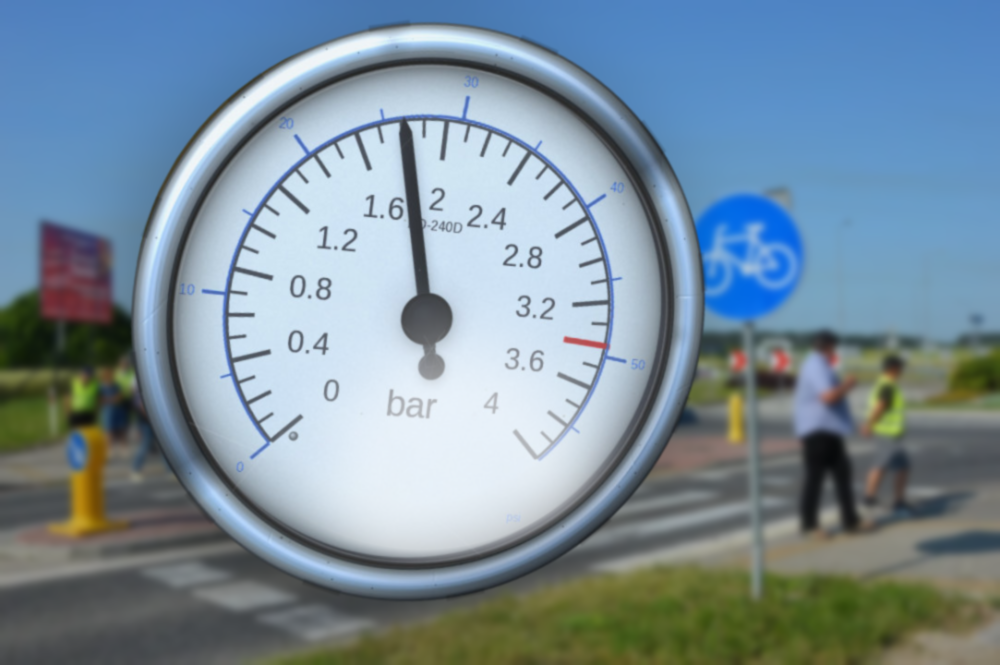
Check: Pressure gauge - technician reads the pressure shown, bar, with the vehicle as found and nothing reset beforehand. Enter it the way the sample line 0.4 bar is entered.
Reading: 1.8 bar
